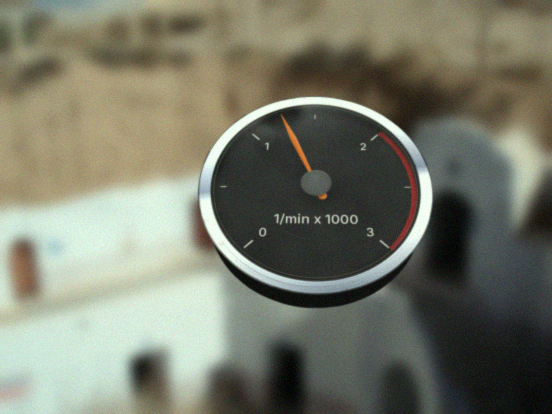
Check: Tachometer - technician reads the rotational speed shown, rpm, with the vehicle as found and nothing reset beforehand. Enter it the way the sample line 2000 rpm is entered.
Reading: 1250 rpm
